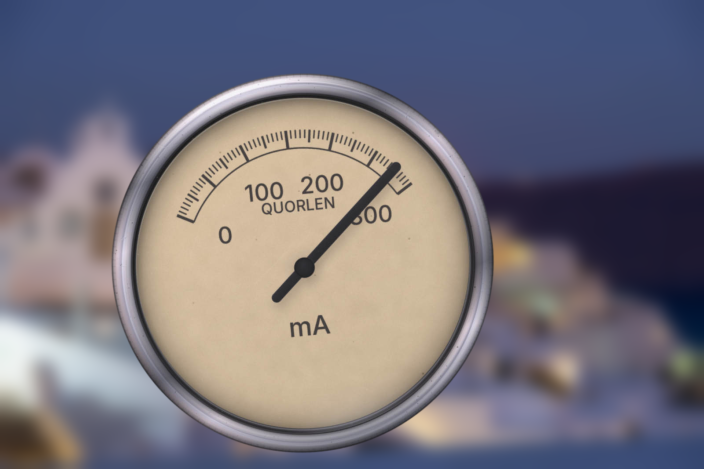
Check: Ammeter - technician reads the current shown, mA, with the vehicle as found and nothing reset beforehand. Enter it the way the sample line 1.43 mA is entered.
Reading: 275 mA
